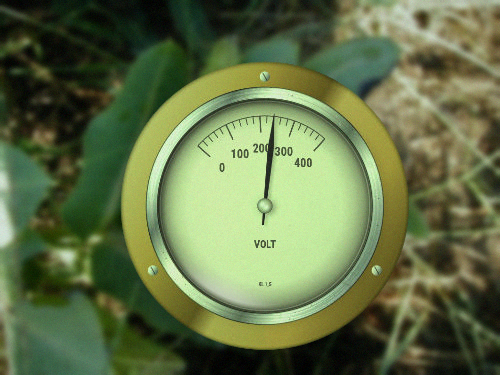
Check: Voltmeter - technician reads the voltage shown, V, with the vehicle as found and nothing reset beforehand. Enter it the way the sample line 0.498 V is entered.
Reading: 240 V
